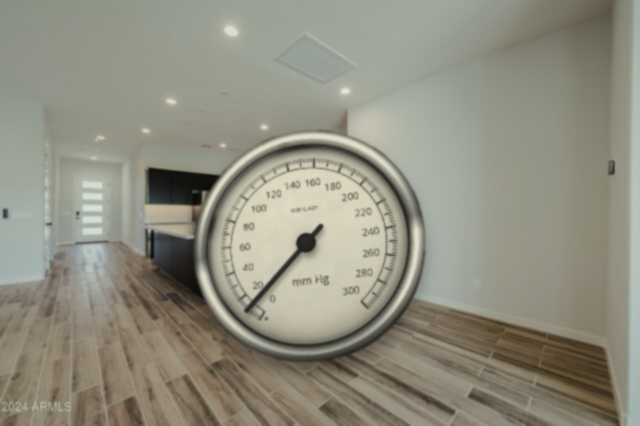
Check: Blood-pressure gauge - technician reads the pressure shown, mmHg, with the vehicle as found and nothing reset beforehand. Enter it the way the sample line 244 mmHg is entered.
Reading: 10 mmHg
